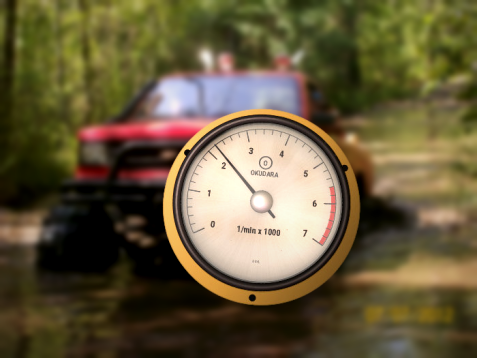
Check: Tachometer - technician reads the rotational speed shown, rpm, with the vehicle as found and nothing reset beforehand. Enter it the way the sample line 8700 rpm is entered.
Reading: 2200 rpm
